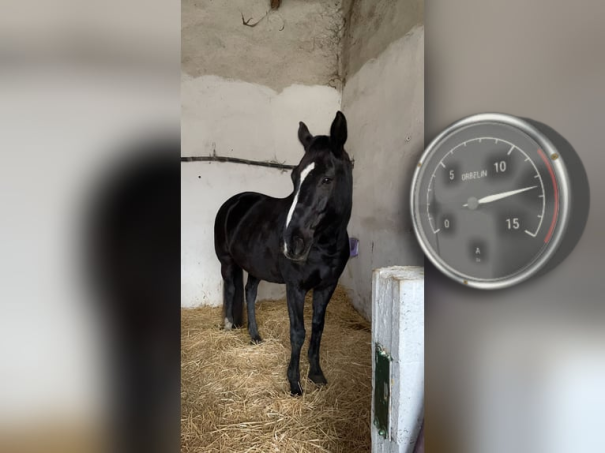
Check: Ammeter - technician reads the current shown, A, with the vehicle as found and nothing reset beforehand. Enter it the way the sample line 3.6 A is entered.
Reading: 12.5 A
